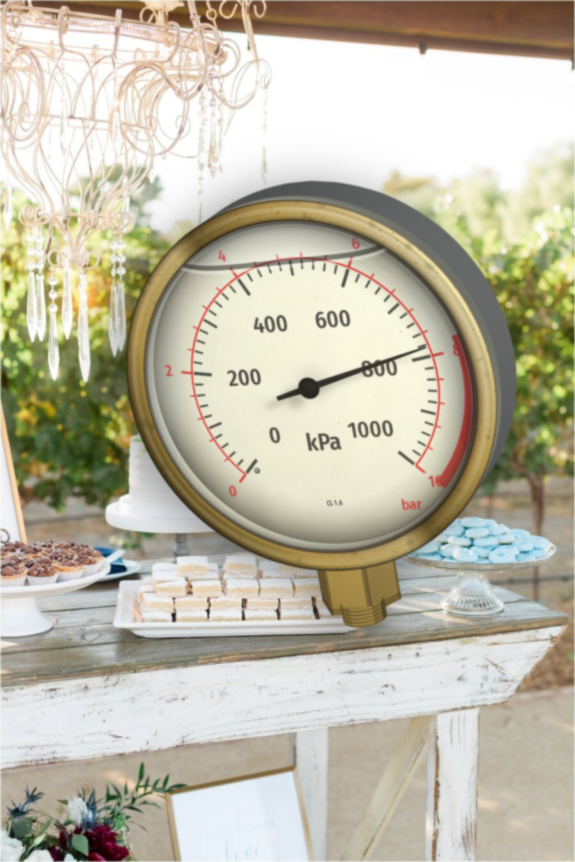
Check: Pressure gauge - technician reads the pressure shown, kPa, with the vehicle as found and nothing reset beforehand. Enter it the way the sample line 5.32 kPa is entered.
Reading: 780 kPa
